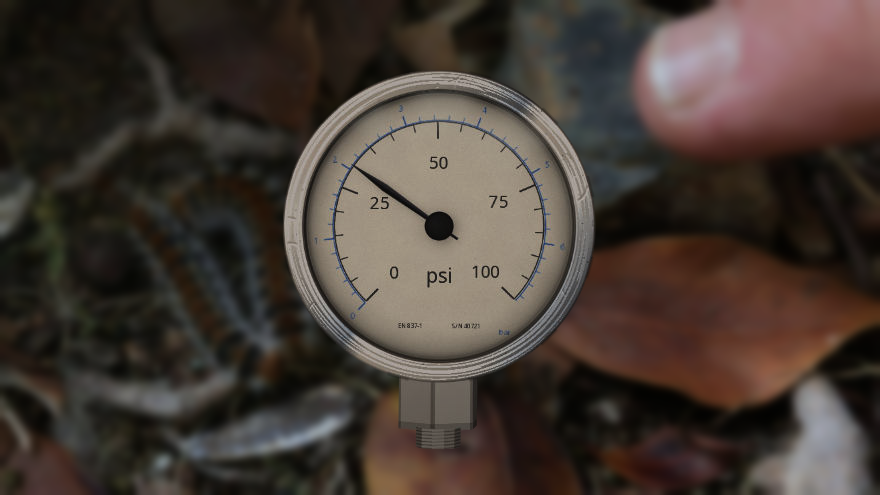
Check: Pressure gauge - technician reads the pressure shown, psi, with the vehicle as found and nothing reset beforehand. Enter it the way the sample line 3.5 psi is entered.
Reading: 30 psi
